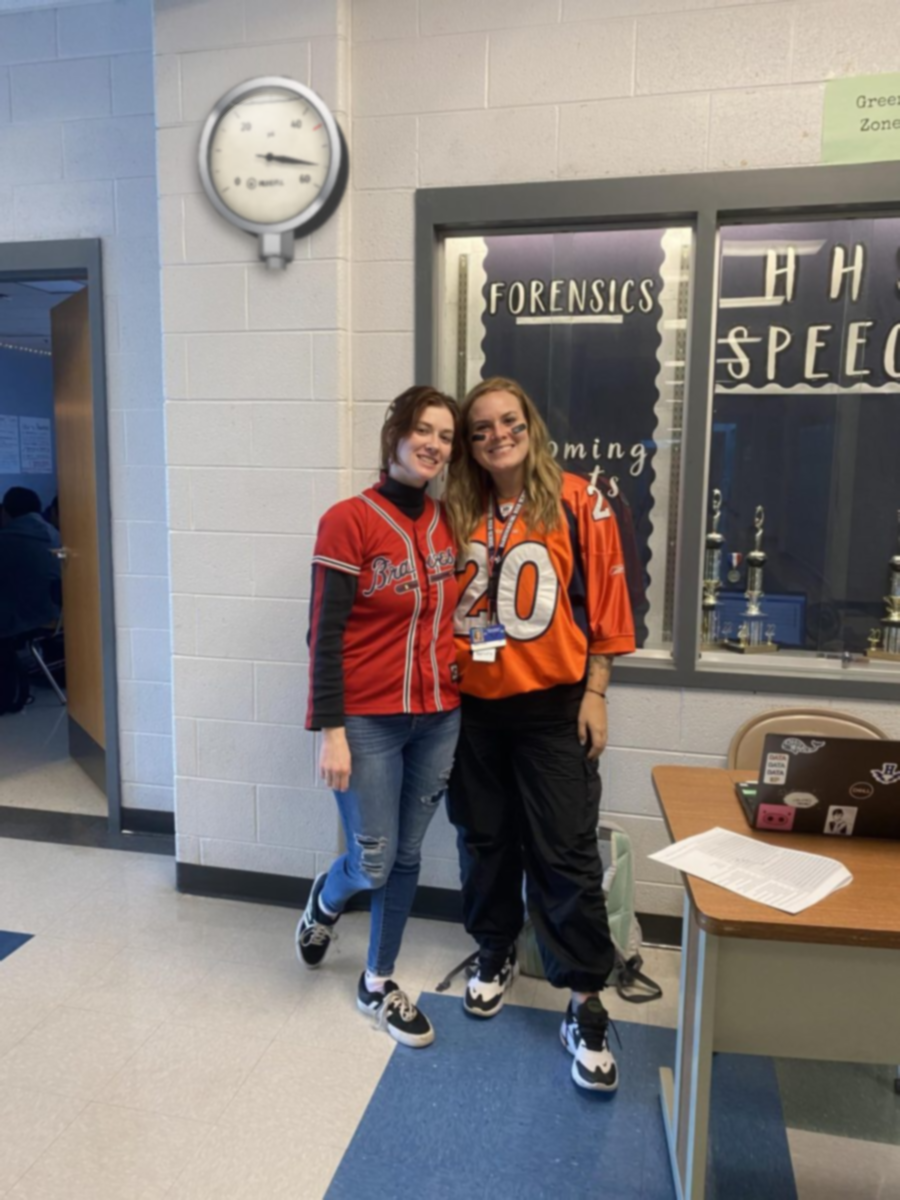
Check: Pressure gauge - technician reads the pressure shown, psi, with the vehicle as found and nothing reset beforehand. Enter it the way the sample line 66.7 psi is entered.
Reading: 55 psi
